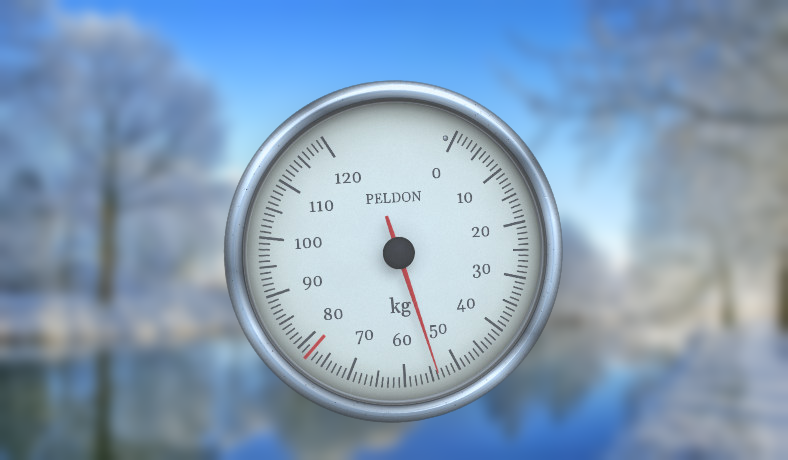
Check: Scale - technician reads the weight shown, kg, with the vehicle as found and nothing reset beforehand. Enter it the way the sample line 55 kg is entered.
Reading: 54 kg
